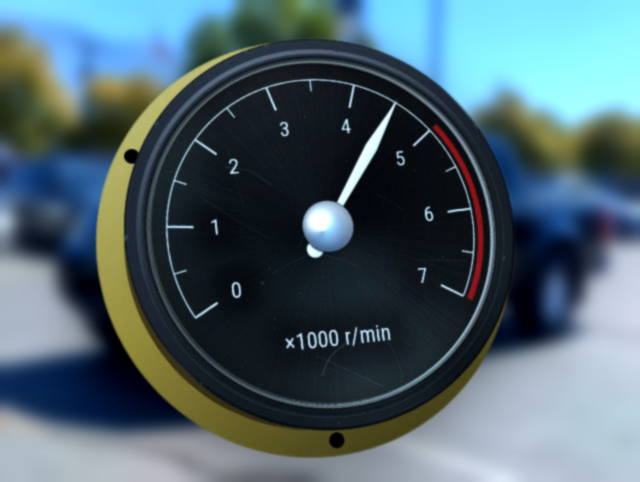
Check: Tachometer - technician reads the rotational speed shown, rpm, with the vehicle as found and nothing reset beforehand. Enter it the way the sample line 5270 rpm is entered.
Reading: 4500 rpm
